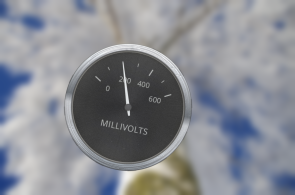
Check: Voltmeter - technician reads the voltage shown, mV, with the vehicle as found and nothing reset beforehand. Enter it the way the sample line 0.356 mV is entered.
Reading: 200 mV
